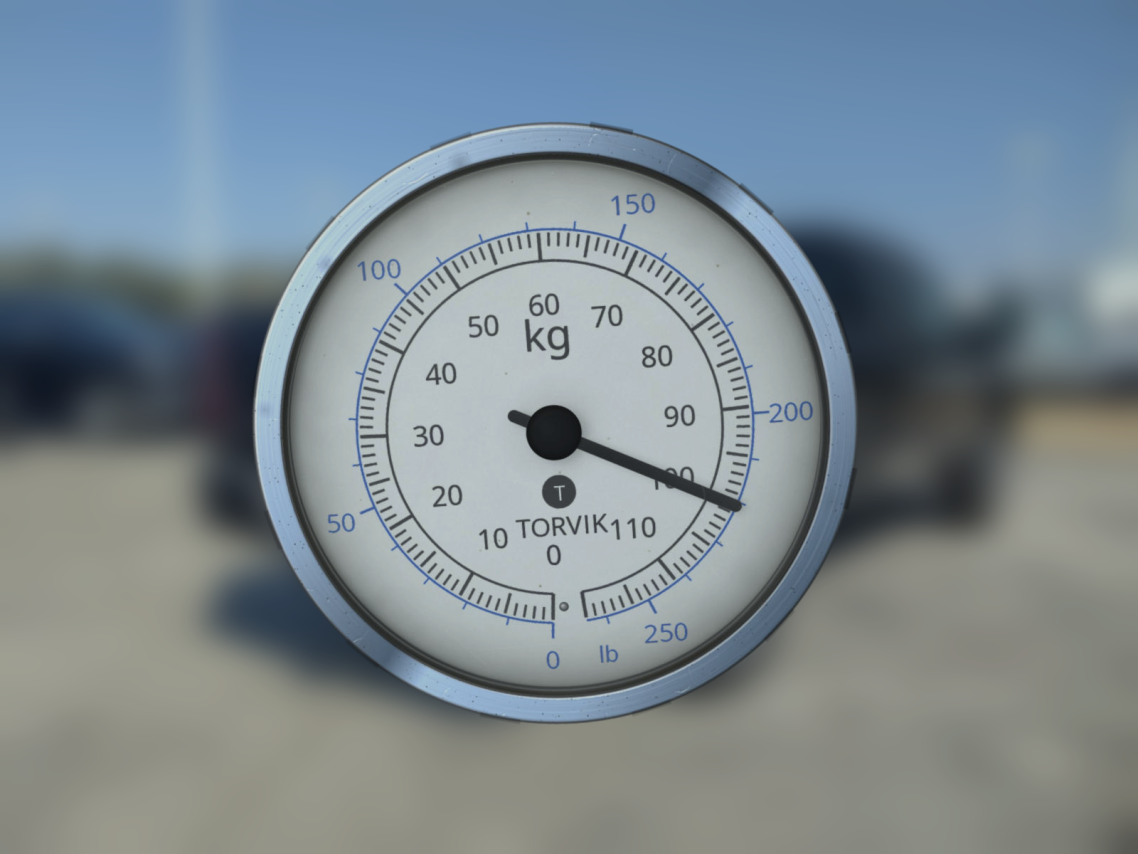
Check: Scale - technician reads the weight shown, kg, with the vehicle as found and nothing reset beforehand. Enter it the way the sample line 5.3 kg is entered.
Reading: 100 kg
